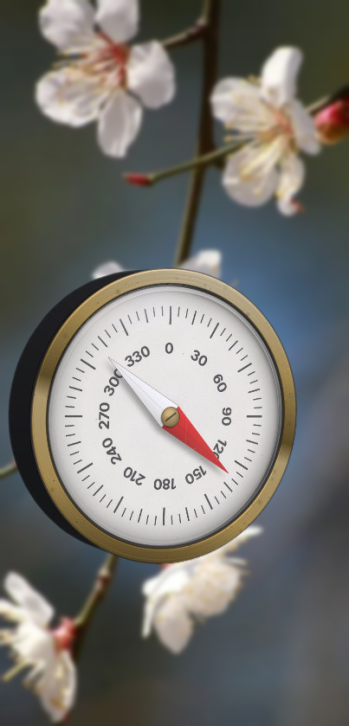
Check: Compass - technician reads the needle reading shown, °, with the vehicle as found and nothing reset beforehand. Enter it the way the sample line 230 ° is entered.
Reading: 130 °
